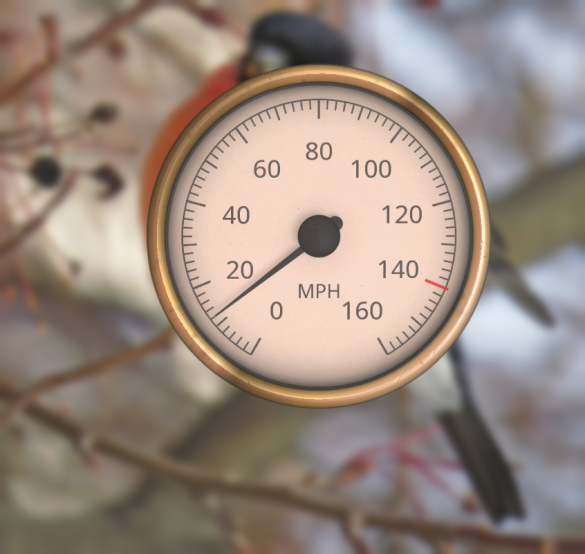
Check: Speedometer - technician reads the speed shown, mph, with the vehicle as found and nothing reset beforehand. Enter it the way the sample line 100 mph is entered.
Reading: 12 mph
